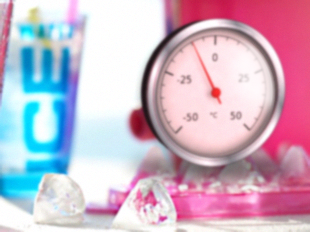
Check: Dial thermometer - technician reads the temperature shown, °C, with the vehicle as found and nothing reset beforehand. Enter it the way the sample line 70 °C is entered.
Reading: -10 °C
